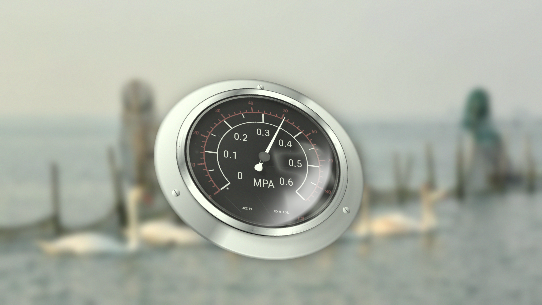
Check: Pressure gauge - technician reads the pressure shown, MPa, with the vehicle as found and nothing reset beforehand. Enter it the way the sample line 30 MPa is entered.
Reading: 0.35 MPa
